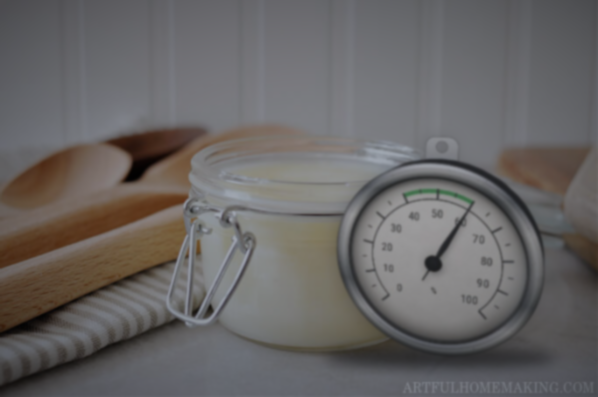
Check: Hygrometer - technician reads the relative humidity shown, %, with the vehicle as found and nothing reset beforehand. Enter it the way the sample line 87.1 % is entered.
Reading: 60 %
